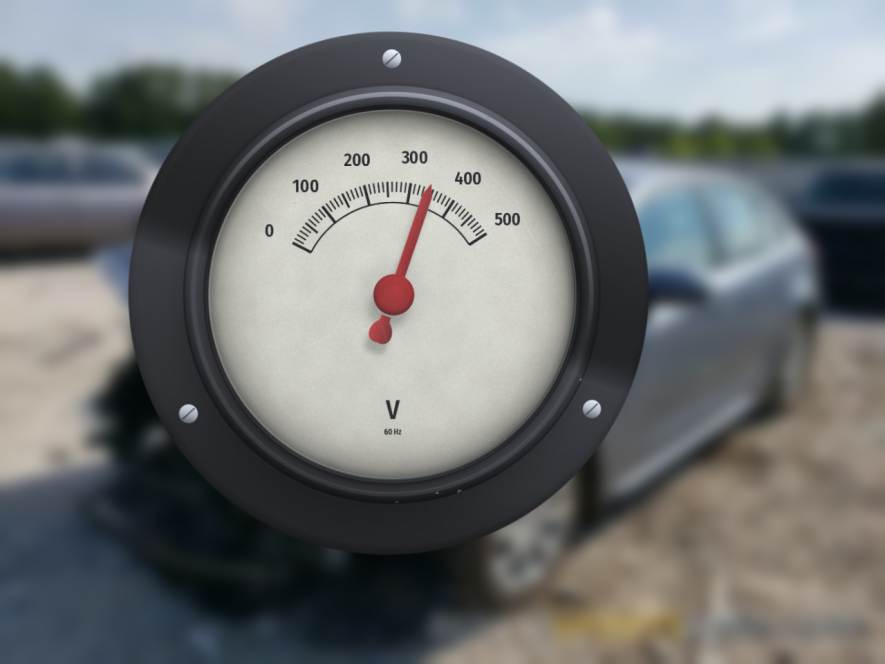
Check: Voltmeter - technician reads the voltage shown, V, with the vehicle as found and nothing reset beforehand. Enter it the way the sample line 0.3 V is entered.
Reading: 340 V
